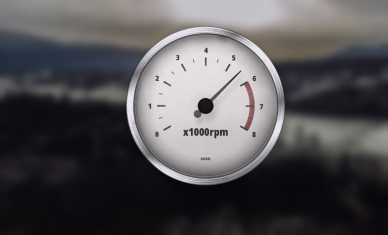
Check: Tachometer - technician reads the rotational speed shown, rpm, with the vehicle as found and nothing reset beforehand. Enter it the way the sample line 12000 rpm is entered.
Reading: 5500 rpm
